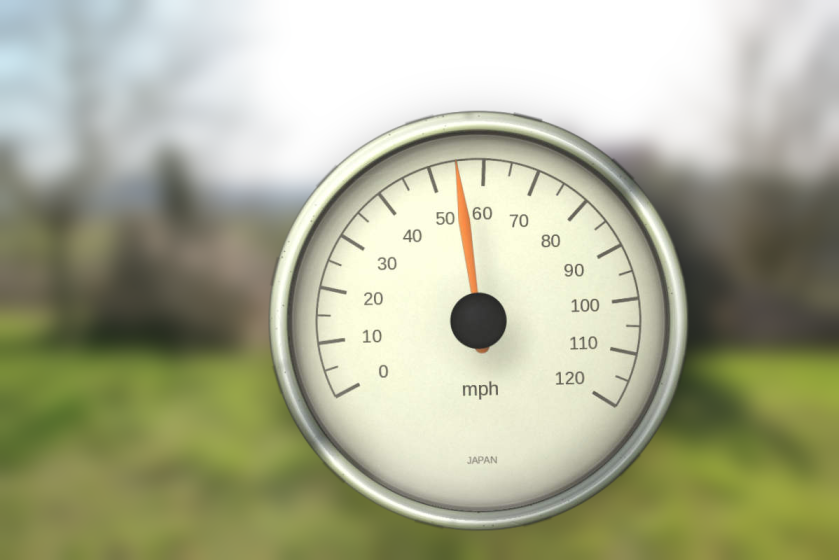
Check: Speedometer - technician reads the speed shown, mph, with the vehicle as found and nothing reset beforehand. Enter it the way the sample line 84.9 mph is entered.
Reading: 55 mph
